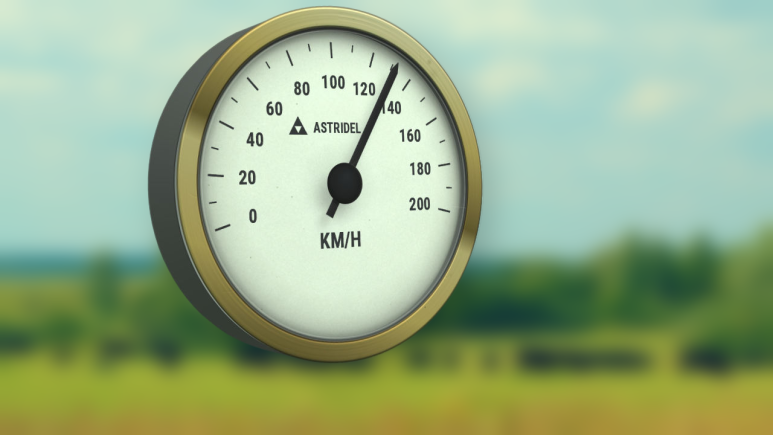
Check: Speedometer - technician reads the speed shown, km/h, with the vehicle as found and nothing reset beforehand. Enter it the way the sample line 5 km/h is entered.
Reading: 130 km/h
